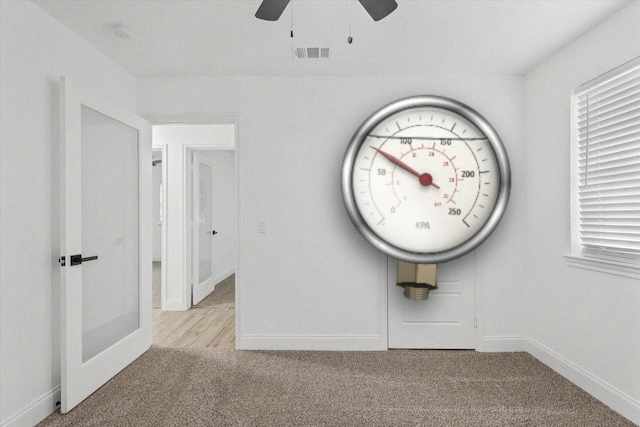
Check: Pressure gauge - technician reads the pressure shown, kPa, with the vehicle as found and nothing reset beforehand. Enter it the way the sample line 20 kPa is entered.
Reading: 70 kPa
